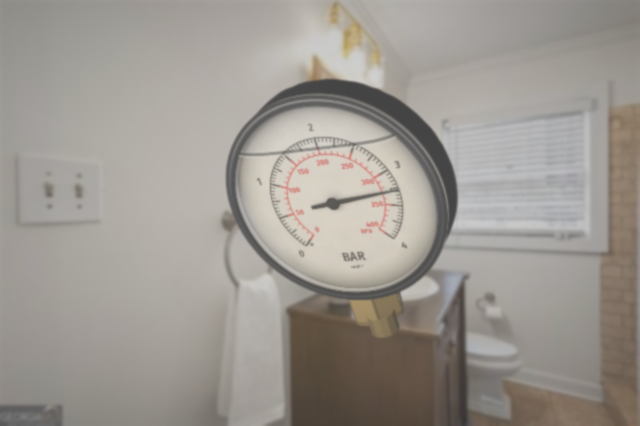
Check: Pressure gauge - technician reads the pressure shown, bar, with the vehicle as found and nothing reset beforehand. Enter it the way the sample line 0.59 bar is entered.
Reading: 3.25 bar
